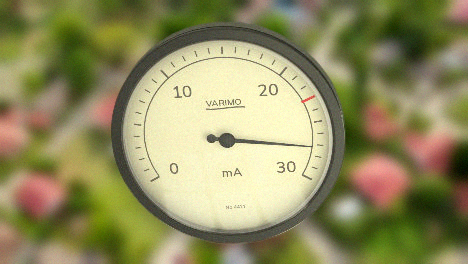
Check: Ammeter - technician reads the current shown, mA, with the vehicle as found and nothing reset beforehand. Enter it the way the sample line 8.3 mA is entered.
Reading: 27 mA
